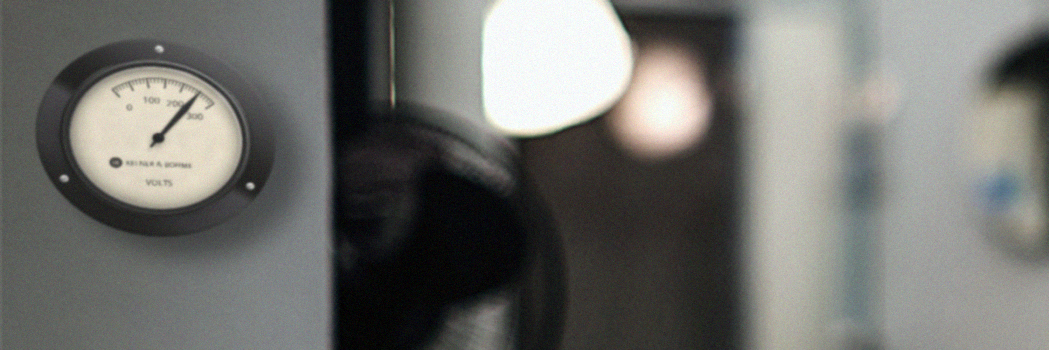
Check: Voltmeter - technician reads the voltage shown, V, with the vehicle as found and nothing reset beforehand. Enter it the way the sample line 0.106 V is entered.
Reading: 250 V
